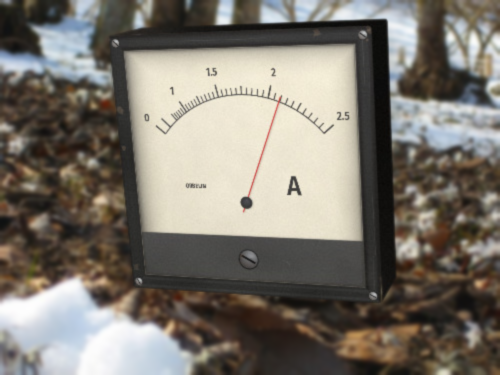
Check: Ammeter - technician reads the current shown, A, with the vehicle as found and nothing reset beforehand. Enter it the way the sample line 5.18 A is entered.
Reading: 2.1 A
